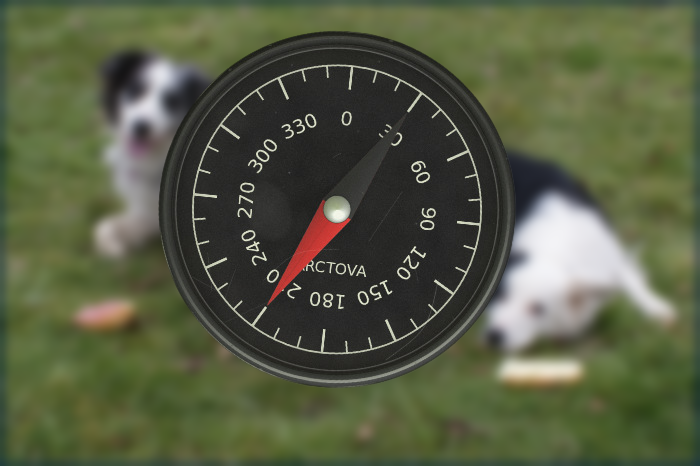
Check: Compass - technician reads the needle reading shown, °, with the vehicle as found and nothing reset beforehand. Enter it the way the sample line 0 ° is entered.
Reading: 210 °
